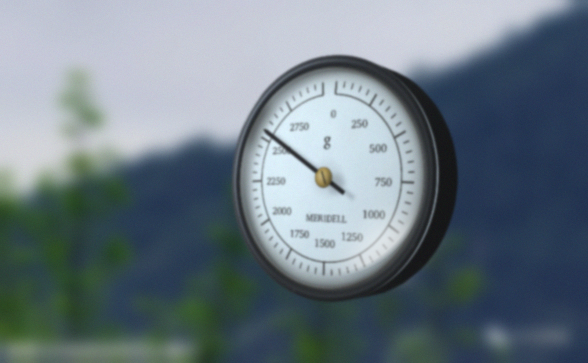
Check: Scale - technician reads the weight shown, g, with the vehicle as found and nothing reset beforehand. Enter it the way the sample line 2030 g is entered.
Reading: 2550 g
